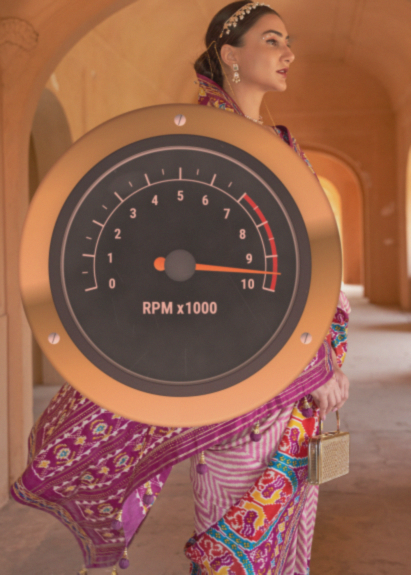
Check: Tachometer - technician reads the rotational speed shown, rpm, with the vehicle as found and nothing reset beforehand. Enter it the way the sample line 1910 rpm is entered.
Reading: 9500 rpm
